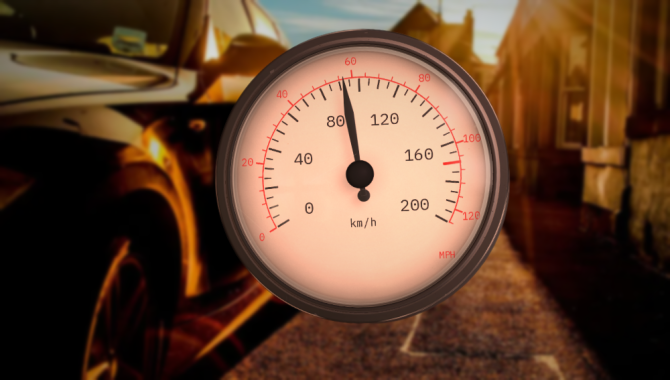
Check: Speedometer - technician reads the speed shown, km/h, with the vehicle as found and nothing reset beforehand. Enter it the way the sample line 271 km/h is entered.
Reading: 92.5 km/h
